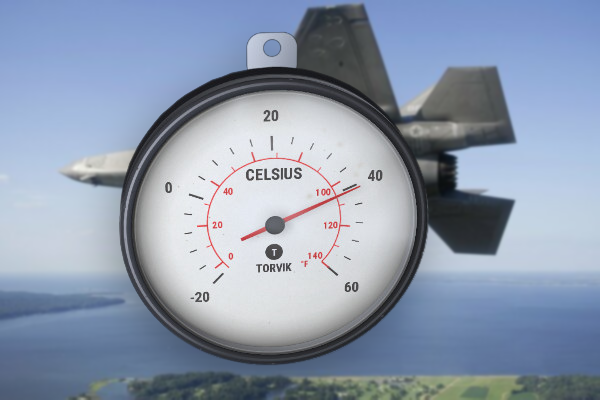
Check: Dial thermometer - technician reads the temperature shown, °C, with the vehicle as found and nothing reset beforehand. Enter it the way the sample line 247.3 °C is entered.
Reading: 40 °C
